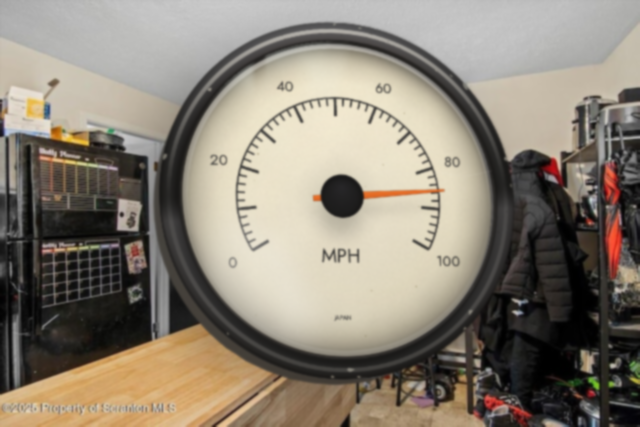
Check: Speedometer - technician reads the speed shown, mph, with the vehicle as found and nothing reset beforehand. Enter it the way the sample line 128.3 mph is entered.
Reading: 86 mph
